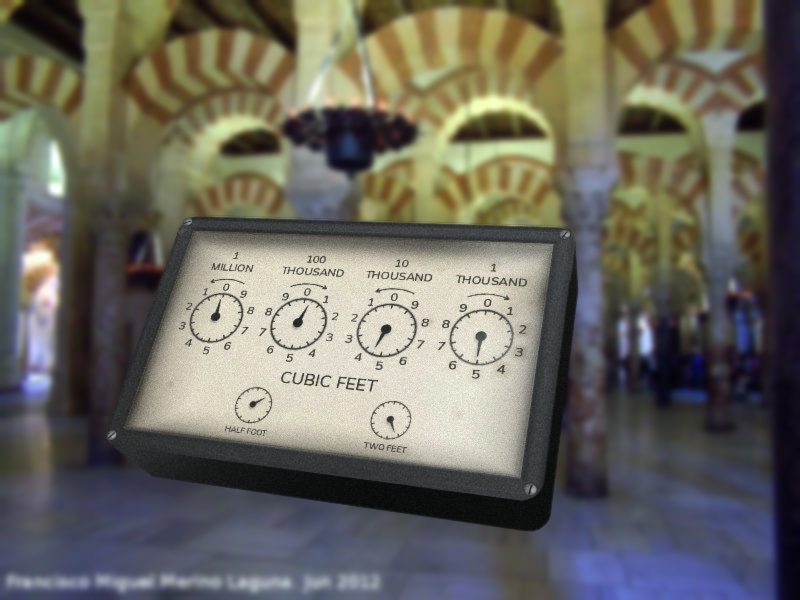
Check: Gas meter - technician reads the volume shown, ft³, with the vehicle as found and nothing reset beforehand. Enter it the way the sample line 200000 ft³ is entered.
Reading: 4500 ft³
